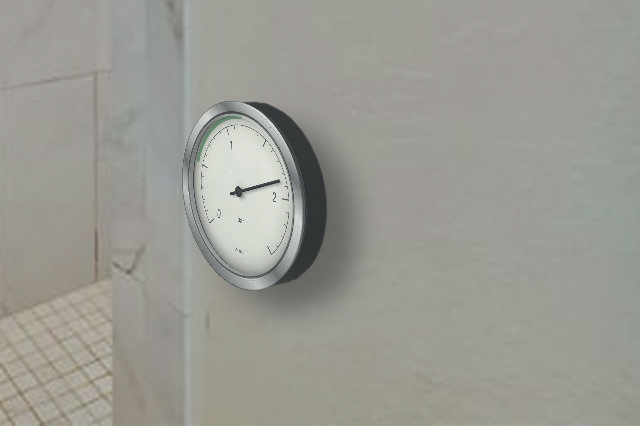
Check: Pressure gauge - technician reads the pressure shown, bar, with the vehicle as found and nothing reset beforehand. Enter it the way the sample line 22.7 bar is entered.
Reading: 1.85 bar
